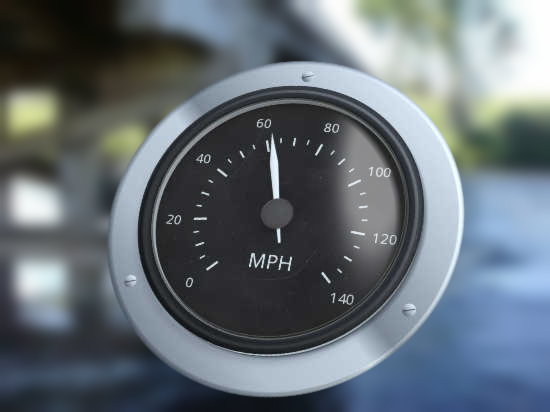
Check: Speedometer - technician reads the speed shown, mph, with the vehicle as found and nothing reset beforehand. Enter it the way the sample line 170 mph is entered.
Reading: 62.5 mph
